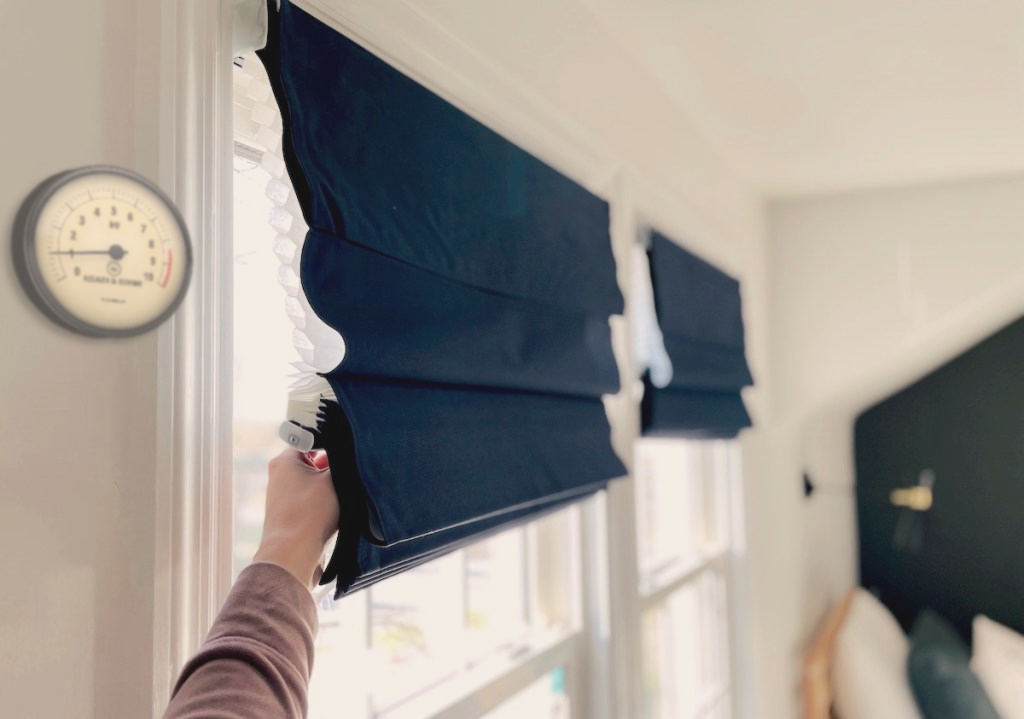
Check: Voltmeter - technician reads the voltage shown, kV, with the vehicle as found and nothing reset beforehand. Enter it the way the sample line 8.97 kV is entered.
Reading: 1 kV
